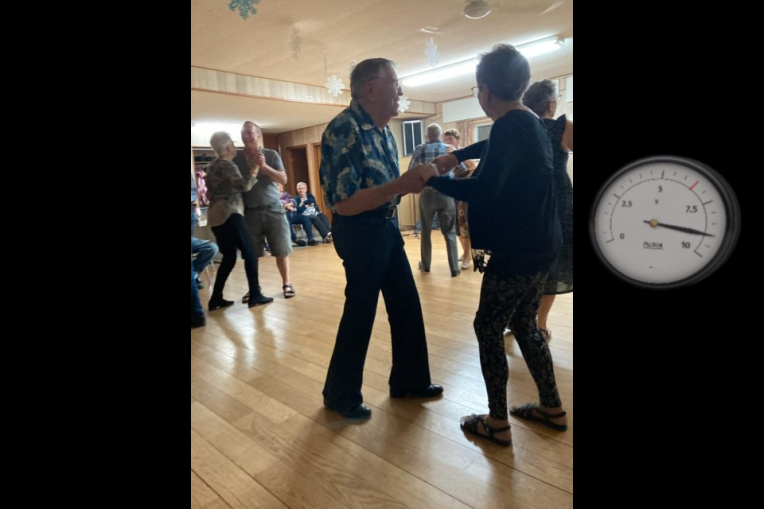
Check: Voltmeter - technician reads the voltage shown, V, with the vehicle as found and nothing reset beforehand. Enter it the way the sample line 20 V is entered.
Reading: 9 V
